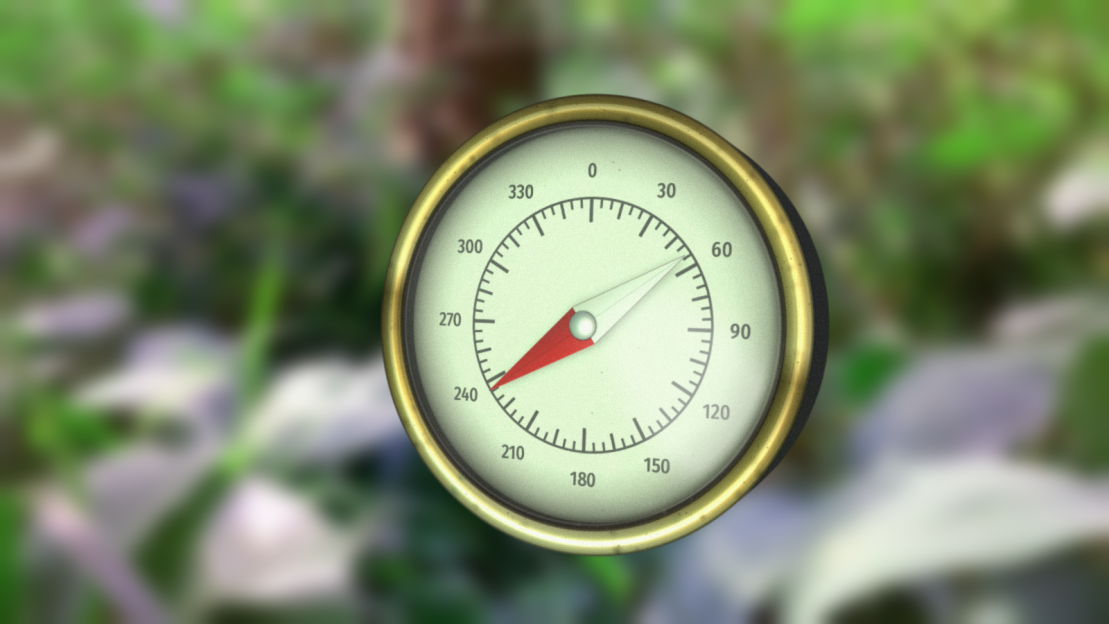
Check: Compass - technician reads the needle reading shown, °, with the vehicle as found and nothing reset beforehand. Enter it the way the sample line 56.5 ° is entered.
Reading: 235 °
